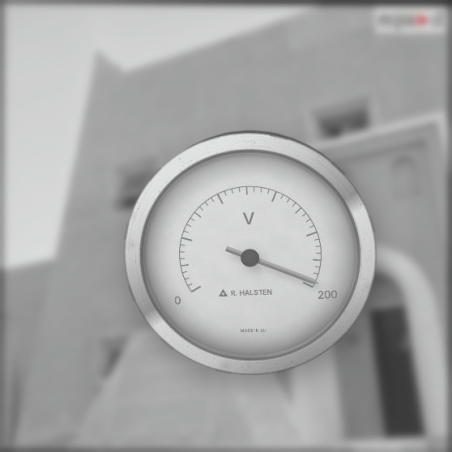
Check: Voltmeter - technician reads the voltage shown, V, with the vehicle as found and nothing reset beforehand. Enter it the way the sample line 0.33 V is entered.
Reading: 195 V
